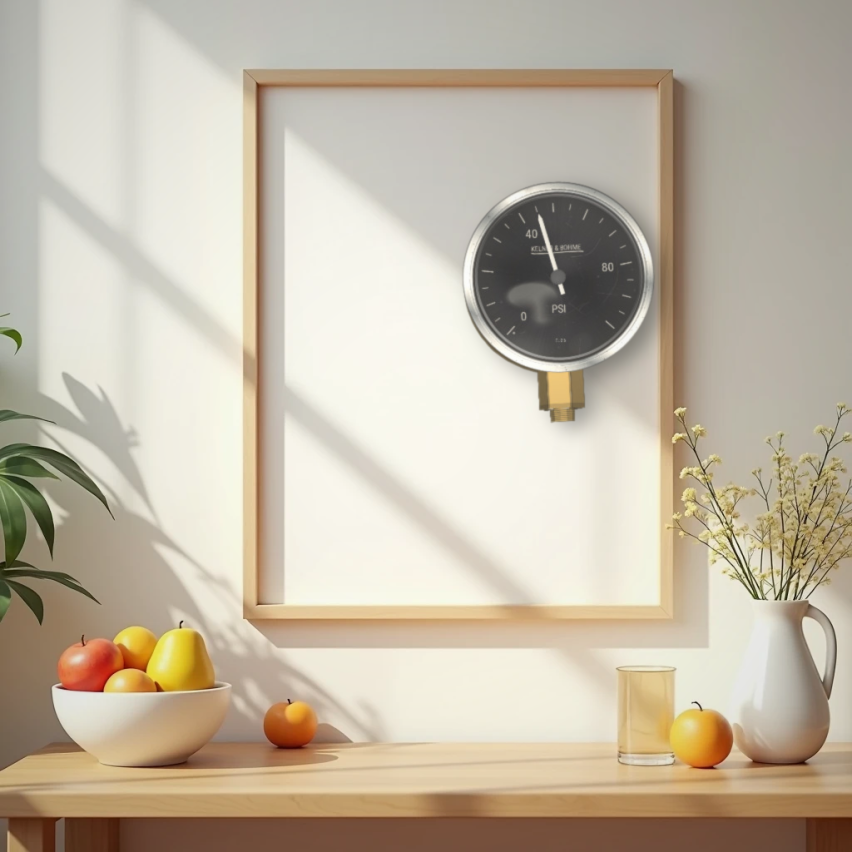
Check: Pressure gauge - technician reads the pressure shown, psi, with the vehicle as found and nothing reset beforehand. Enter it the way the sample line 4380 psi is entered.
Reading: 45 psi
